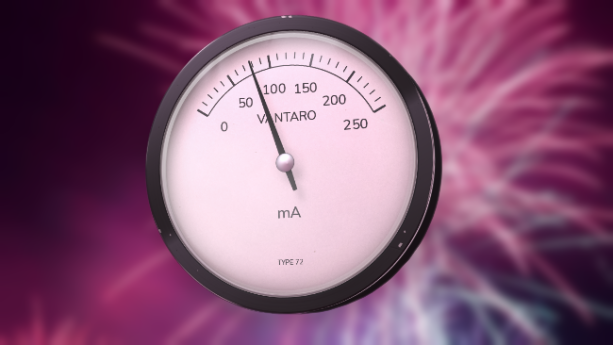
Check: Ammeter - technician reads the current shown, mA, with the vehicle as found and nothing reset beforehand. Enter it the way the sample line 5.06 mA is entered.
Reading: 80 mA
